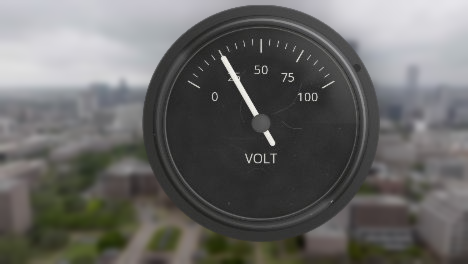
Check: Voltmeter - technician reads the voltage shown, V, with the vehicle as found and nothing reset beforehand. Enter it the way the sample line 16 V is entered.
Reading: 25 V
